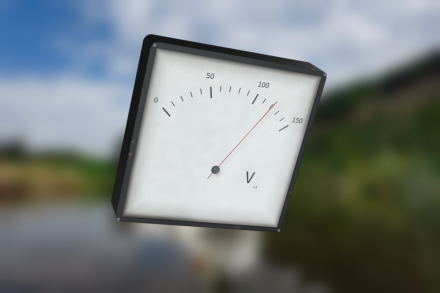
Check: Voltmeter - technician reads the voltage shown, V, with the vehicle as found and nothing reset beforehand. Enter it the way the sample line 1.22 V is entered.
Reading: 120 V
